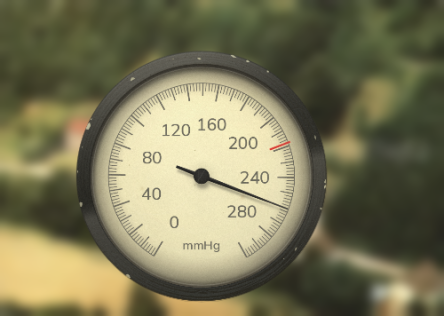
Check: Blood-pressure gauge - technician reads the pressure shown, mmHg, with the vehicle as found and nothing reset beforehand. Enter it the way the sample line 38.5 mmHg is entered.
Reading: 260 mmHg
